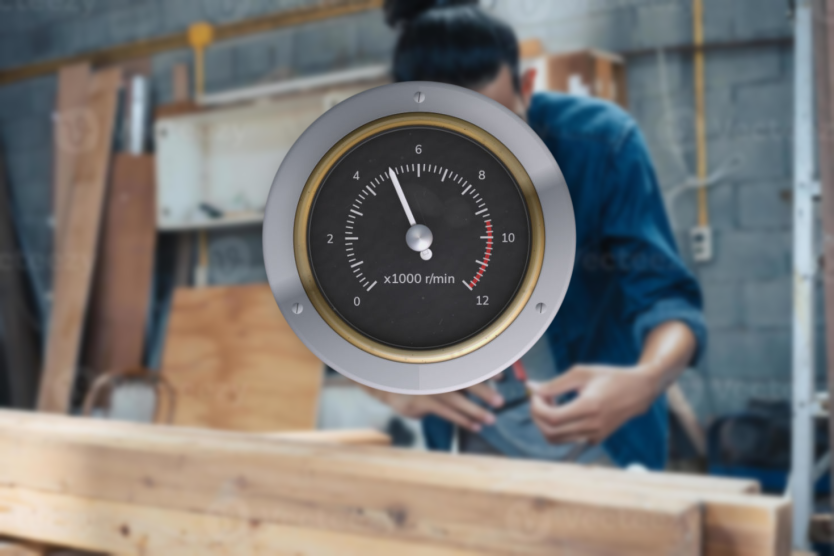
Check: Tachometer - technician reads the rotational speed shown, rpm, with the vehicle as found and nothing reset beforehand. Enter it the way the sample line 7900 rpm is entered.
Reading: 5000 rpm
